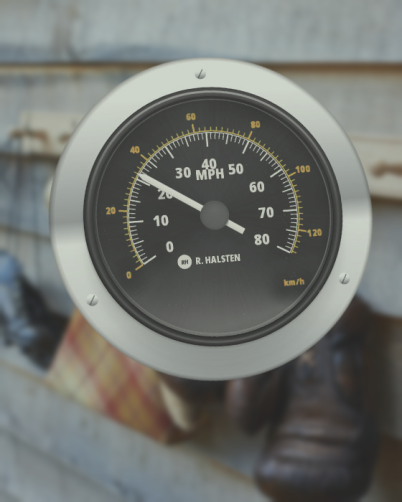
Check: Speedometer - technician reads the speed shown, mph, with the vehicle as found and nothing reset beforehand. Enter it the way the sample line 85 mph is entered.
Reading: 21 mph
